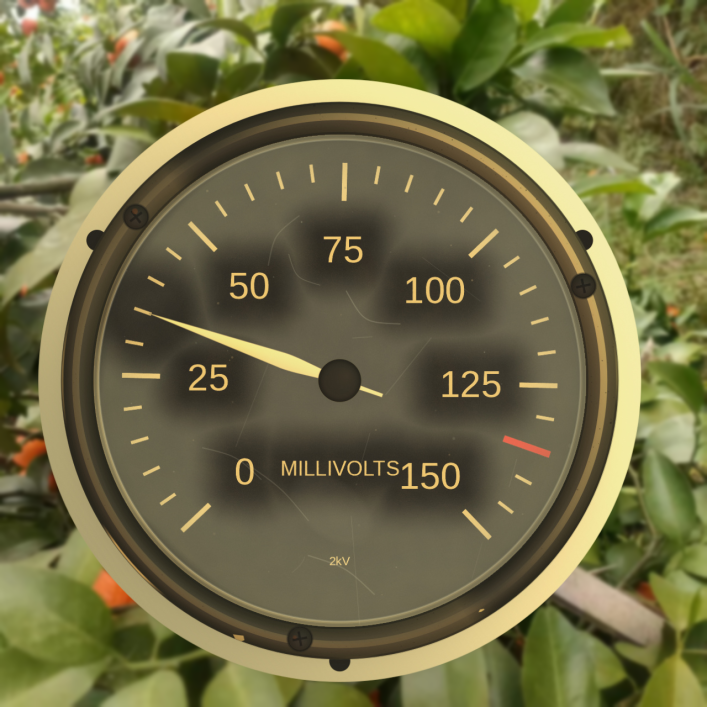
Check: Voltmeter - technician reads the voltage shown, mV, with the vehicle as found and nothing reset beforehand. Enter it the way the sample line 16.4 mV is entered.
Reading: 35 mV
